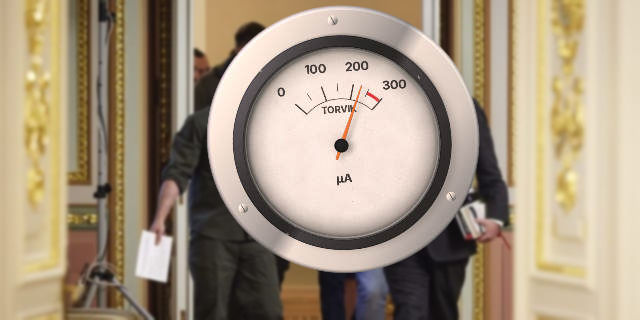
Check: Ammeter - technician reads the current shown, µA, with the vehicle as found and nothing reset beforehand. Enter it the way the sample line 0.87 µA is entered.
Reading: 225 µA
